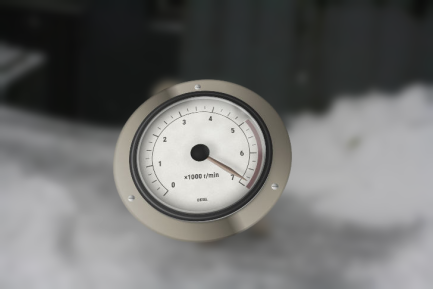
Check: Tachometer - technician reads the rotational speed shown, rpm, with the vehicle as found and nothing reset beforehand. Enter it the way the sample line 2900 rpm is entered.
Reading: 6875 rpm
